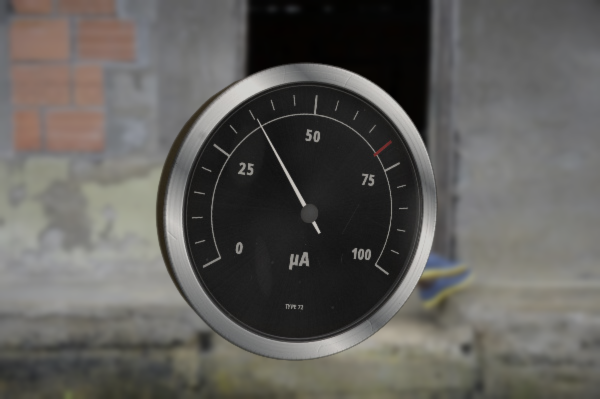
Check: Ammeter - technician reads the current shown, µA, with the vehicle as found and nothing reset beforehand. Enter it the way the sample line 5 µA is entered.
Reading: 35 µA
